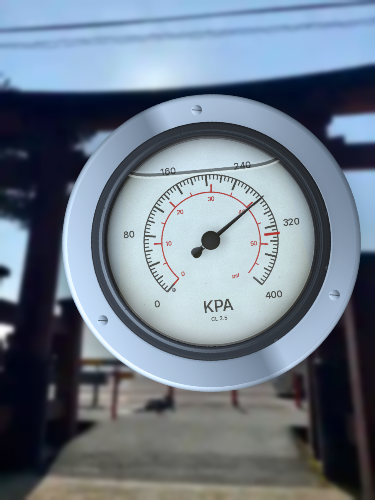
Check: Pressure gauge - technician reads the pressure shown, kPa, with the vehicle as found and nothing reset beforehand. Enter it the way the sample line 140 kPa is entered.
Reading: 280 kPa
